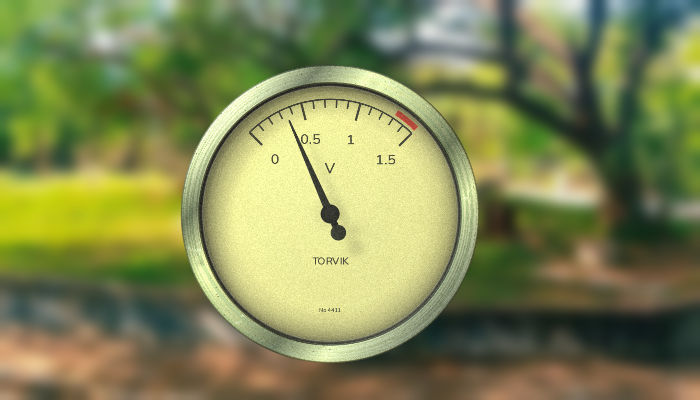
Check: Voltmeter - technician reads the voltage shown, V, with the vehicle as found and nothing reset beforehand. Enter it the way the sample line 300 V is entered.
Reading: 0.35 V
